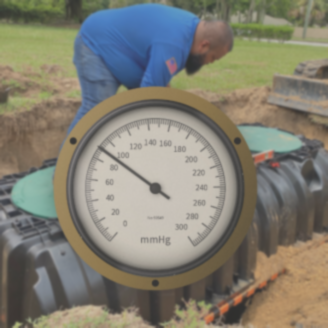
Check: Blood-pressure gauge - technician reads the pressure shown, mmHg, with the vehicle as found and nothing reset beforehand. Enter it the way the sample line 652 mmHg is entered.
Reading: 90 mmHg
